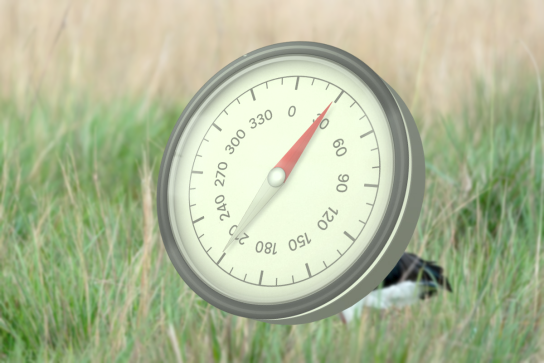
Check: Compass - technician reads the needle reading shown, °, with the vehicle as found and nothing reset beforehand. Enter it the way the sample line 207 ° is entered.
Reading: 30 °
